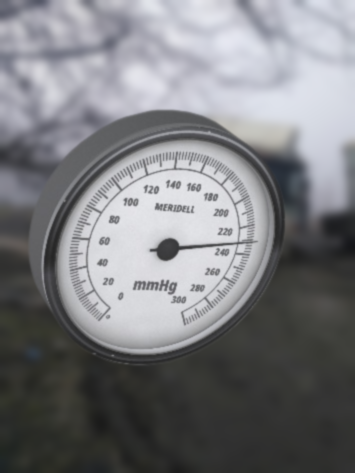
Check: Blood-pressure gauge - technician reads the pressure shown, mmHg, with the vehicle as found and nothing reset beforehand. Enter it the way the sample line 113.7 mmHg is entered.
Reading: 230 mmHg
